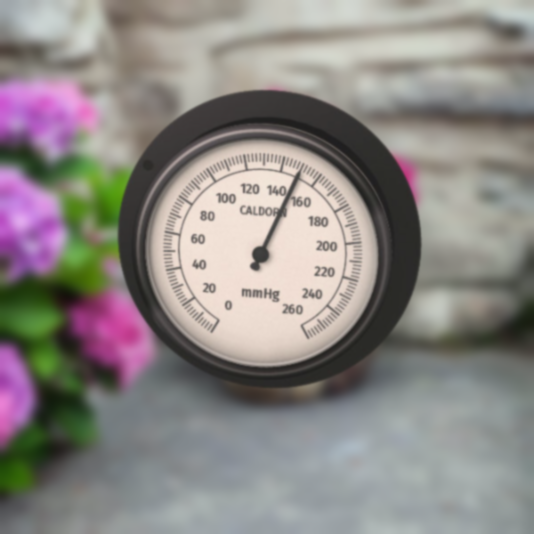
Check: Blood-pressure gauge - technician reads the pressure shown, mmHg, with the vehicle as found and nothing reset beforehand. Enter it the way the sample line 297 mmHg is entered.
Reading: 150 mmHg
